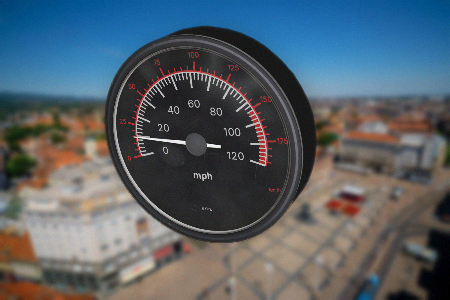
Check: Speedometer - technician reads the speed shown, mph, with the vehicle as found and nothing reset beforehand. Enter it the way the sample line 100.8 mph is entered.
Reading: 10 mph
